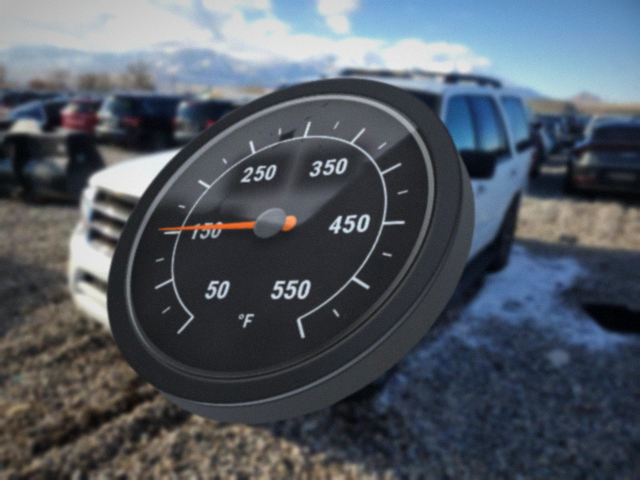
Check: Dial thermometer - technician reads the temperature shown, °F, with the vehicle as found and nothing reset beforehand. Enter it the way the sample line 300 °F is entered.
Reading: 150 °F
